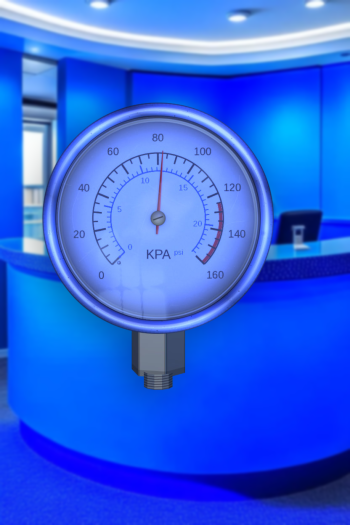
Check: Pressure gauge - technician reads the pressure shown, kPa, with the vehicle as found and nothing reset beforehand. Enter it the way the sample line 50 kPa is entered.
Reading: 82.5 kPa
